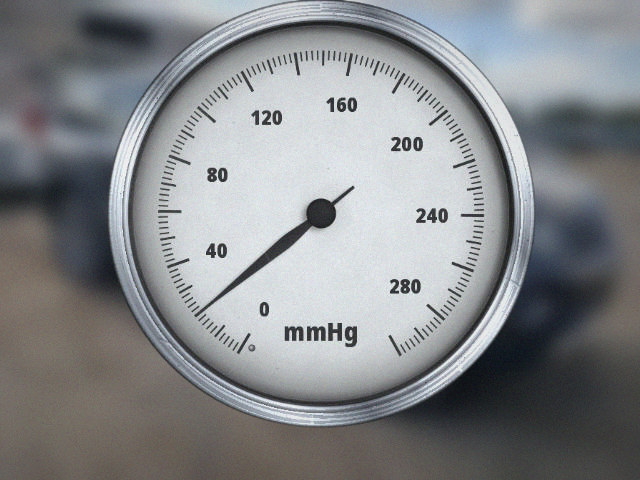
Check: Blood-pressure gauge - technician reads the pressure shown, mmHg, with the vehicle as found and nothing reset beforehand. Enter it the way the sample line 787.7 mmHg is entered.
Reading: 20 mmHg
